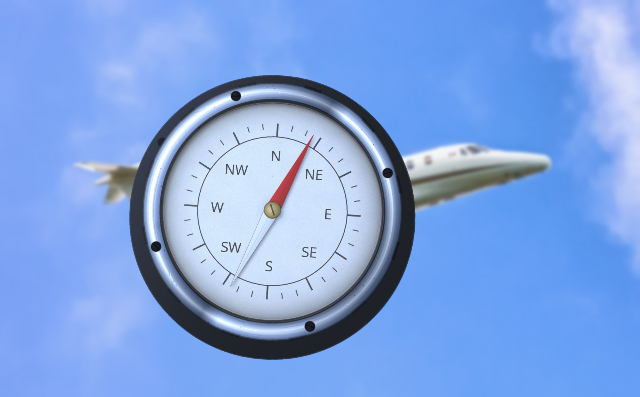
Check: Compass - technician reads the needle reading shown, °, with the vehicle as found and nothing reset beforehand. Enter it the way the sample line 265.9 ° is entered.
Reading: 25 °
